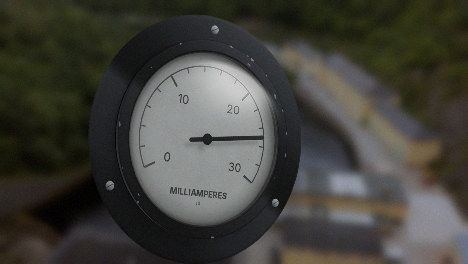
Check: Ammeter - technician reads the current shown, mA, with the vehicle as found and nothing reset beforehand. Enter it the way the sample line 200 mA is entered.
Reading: 25 mA
